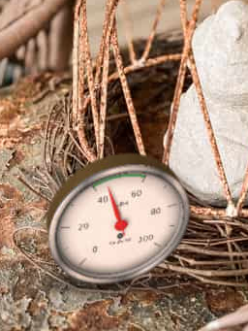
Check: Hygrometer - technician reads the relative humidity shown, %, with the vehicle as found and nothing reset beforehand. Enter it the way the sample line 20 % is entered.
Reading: 45 %
